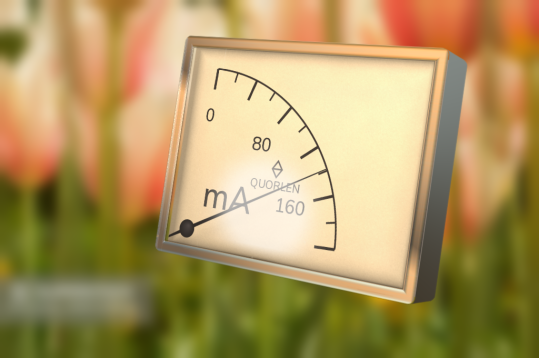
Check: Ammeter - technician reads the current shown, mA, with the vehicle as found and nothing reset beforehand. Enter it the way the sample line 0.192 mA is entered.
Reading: 140 mA
